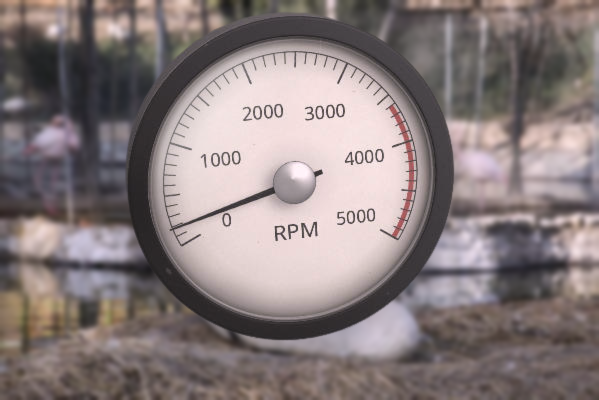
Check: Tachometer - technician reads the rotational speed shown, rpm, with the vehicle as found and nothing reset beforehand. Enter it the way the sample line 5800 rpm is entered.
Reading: 200 rpm
